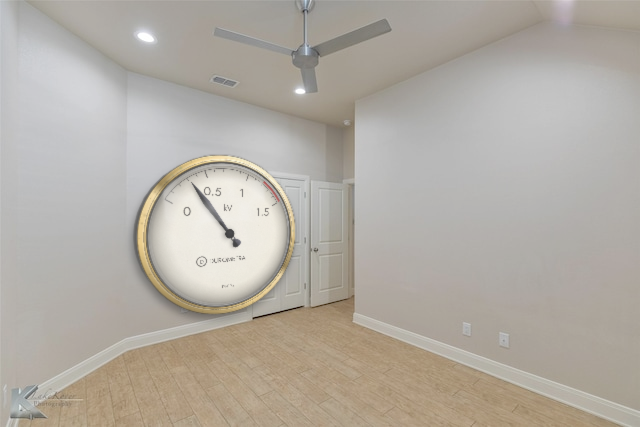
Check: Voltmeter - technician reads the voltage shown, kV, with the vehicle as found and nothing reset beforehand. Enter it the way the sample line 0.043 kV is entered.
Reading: 0.3 kV
